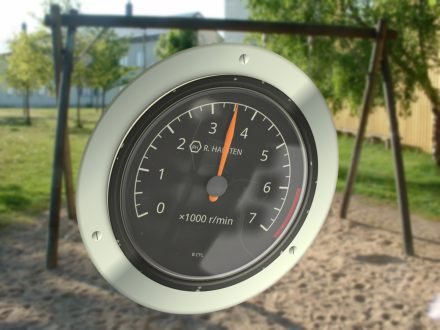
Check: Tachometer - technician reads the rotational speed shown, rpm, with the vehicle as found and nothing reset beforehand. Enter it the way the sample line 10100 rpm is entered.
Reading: 3500 rpm
